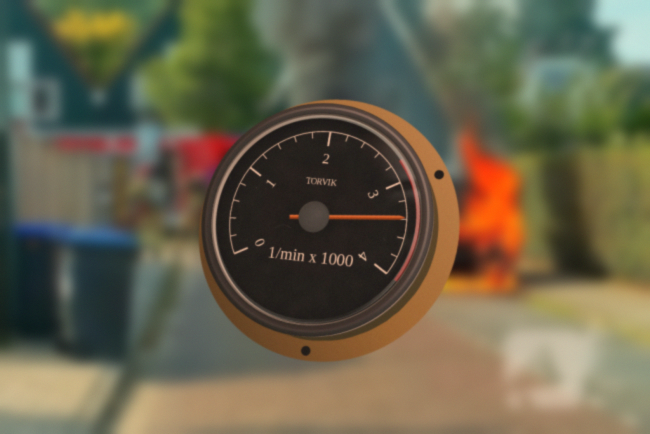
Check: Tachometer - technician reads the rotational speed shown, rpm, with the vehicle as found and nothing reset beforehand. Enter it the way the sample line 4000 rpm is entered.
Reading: 3400 rpm
